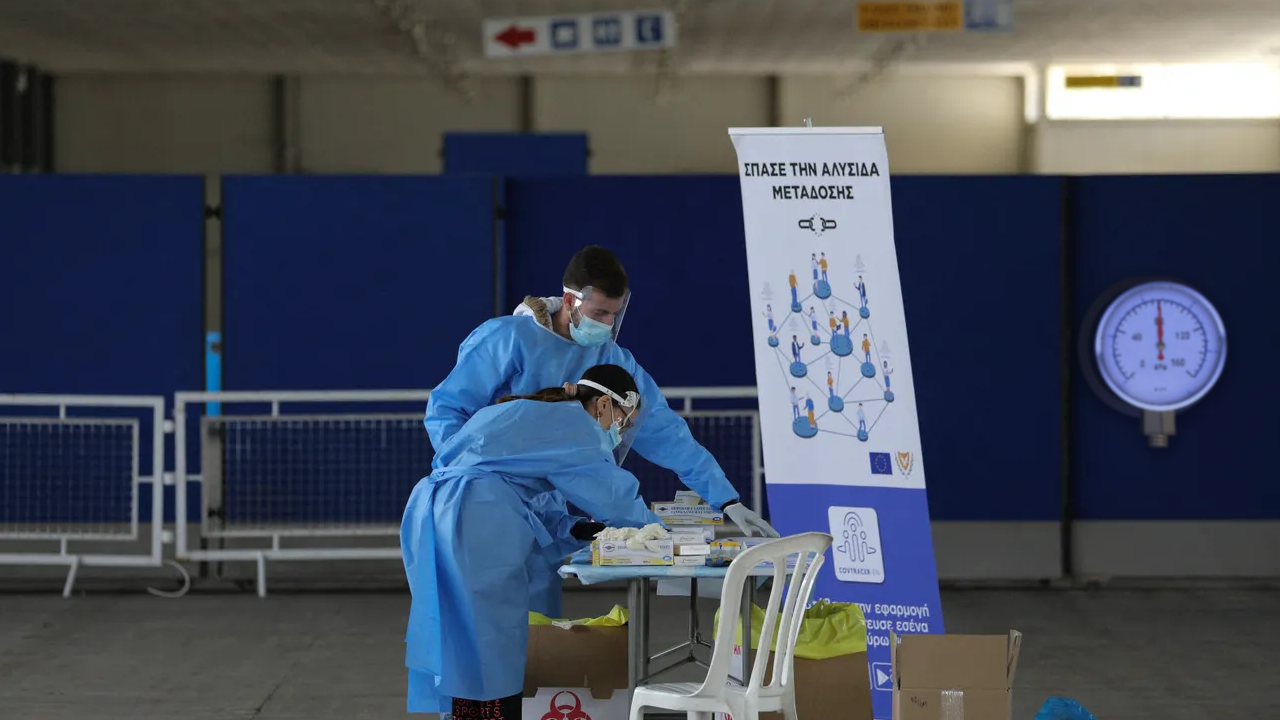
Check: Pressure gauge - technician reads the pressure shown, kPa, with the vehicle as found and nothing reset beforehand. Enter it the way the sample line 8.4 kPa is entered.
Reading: 80 kPa
